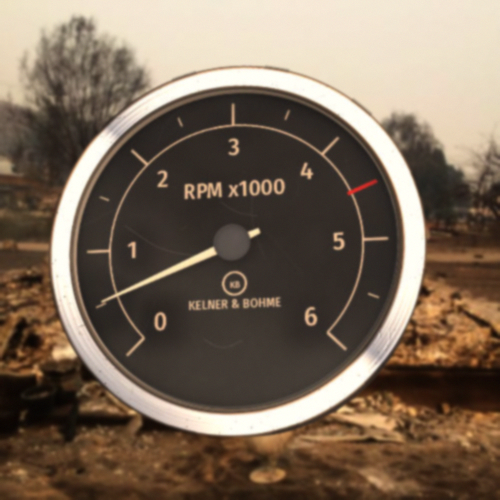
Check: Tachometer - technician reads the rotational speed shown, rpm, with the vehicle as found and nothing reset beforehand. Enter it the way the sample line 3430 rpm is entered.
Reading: 500 rpm
